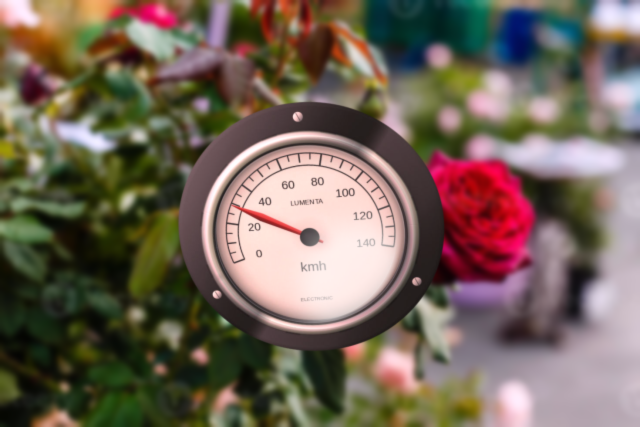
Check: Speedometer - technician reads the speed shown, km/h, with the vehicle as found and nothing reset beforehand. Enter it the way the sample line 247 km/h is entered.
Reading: 30 km/h
